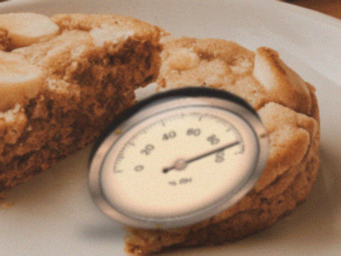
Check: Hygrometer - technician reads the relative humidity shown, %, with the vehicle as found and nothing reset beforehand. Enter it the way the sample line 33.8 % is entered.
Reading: 90 %
